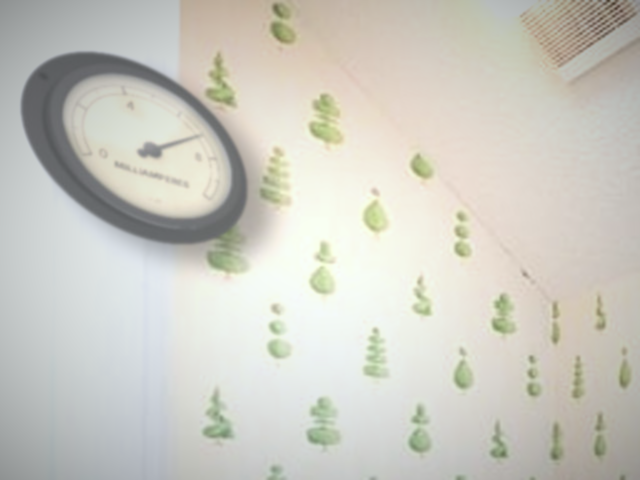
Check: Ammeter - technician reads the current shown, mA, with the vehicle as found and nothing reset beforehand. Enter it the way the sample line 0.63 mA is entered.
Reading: 7 mA
